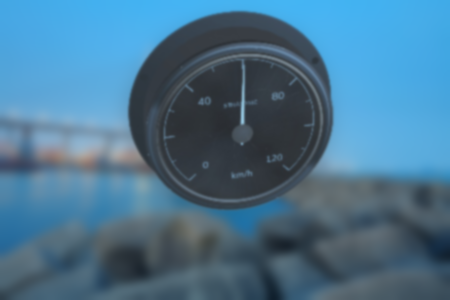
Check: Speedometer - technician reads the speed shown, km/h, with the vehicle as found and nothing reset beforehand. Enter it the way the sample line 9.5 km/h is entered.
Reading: 60 km/h
